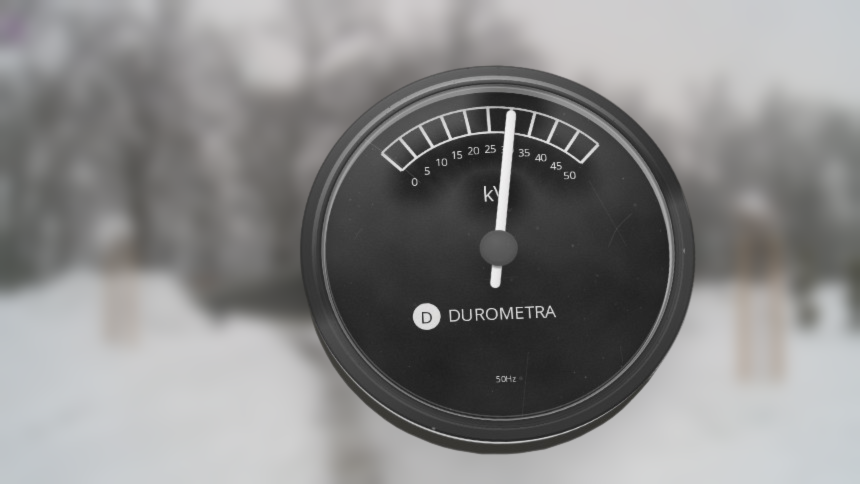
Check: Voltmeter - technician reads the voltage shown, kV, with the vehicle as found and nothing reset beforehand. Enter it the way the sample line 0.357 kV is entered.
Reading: 30 kV
